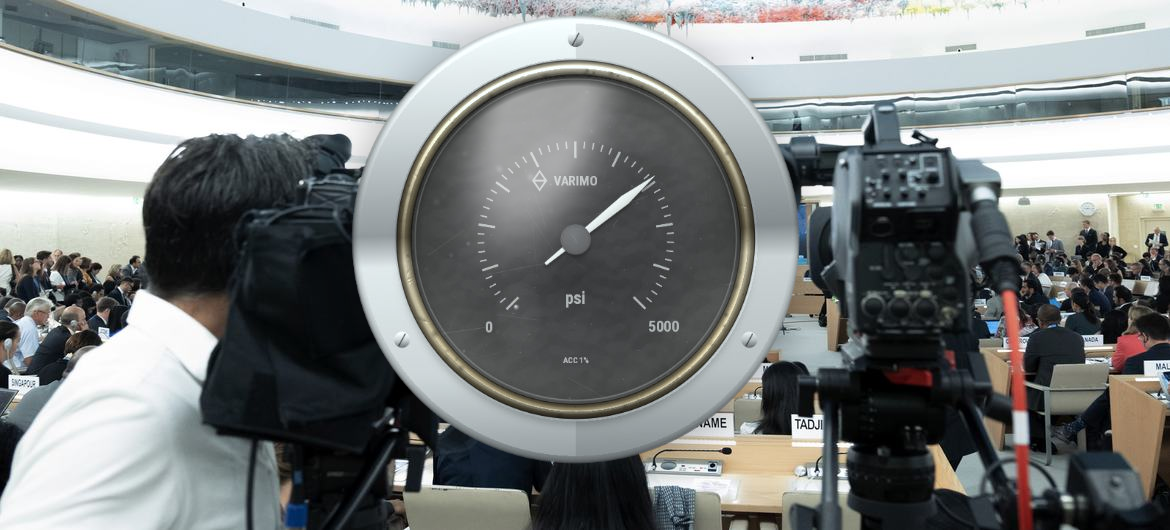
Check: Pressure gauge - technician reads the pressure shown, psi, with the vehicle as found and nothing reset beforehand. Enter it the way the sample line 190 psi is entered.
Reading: 3450 psi
